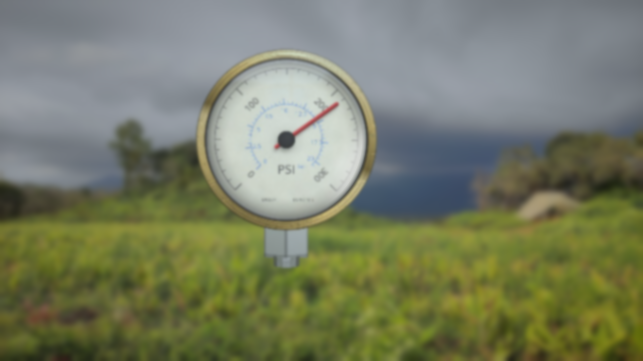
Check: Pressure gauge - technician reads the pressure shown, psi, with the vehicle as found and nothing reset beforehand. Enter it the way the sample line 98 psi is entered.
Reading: 210 psi
